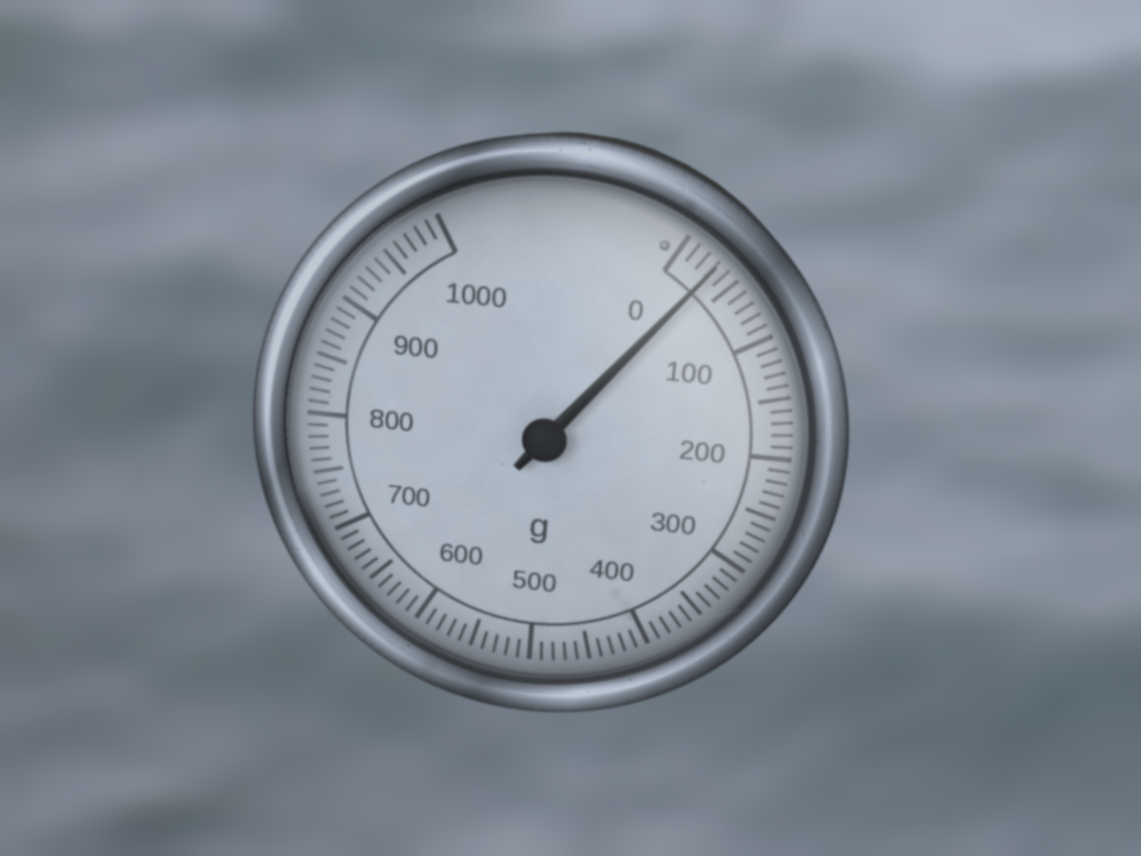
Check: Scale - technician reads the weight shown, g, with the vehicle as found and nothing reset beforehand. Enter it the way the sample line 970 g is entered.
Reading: 30 g
